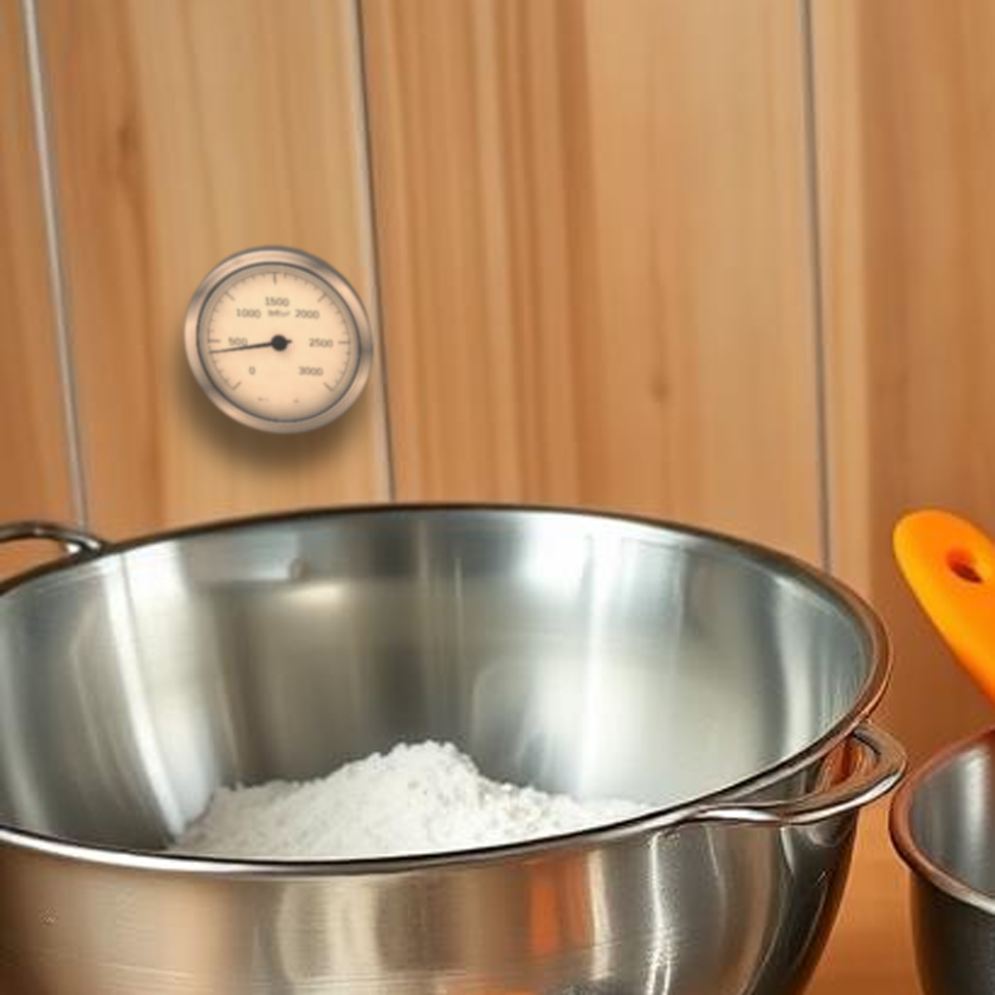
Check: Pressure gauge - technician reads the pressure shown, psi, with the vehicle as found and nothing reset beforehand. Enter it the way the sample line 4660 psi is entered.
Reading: 400 psi
